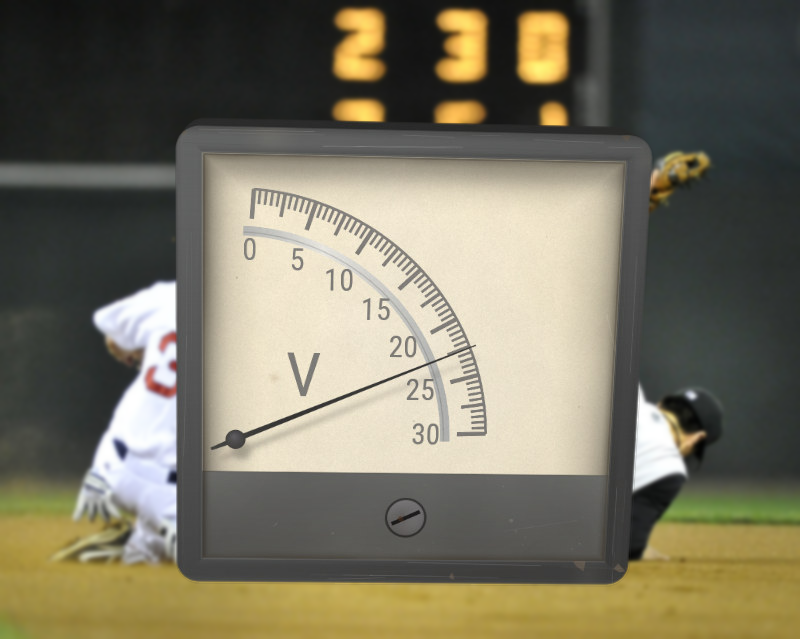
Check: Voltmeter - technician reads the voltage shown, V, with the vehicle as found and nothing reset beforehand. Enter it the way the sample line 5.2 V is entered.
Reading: 22.5 V
